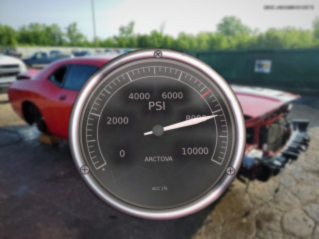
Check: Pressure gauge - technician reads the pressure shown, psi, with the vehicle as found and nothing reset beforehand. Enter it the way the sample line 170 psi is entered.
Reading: 8200 psi
